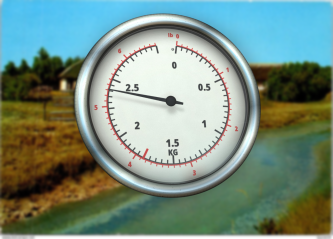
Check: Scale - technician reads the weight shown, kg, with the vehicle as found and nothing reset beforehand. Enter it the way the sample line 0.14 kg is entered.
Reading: 2.4 kg
